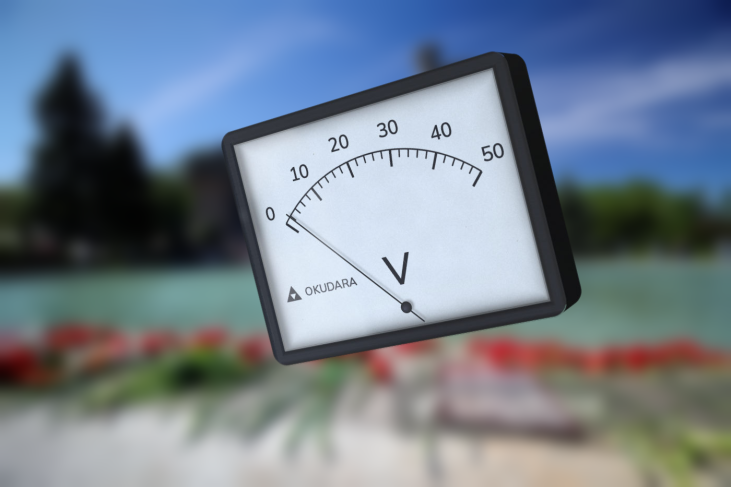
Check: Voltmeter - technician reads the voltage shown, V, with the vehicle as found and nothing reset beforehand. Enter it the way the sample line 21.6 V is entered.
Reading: 2 V
